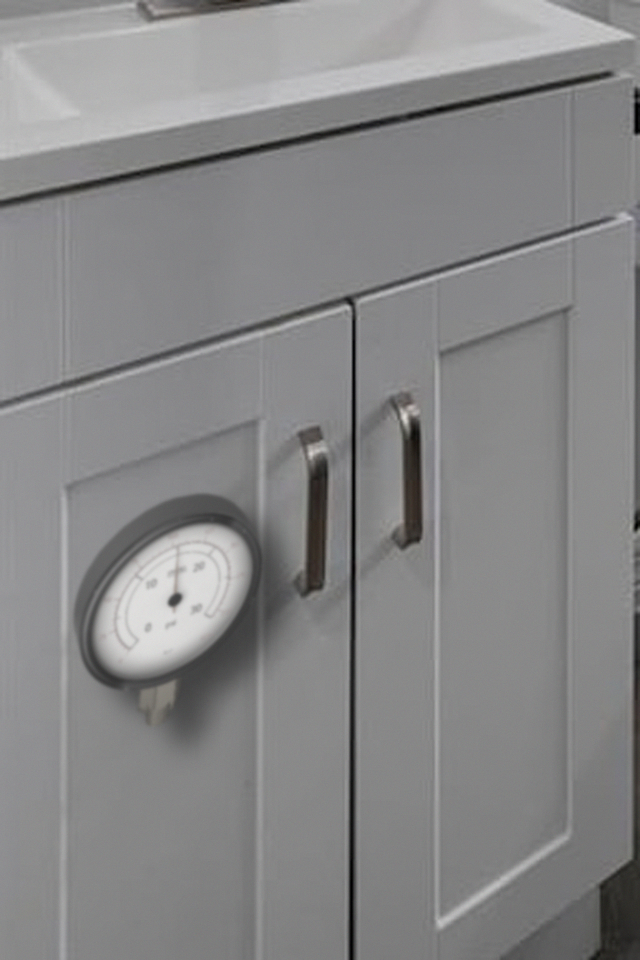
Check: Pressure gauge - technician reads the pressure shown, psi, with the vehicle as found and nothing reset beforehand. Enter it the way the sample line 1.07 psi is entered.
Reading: 15 psi
